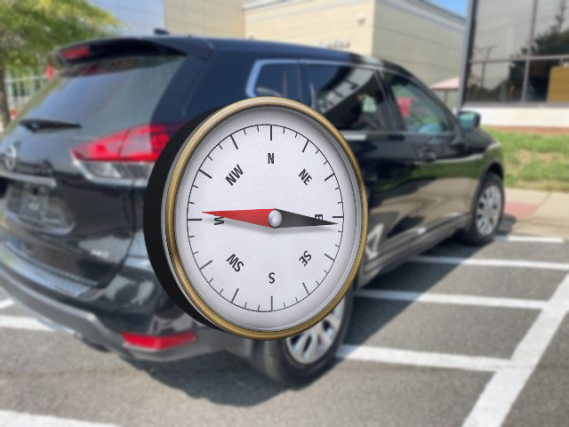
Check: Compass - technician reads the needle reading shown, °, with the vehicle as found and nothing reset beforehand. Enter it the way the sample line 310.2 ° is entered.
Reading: 275 °
